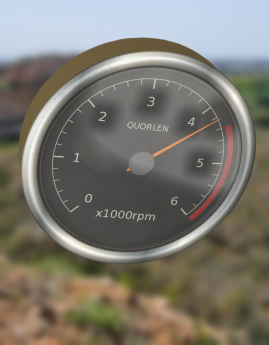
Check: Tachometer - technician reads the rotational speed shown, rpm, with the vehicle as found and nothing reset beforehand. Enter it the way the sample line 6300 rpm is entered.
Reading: 4200 rpm
